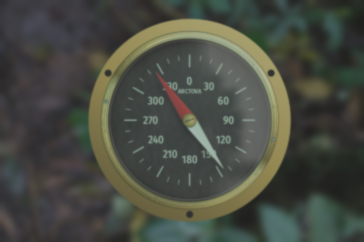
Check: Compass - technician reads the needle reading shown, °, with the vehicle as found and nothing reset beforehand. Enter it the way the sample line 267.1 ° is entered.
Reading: 325 °
